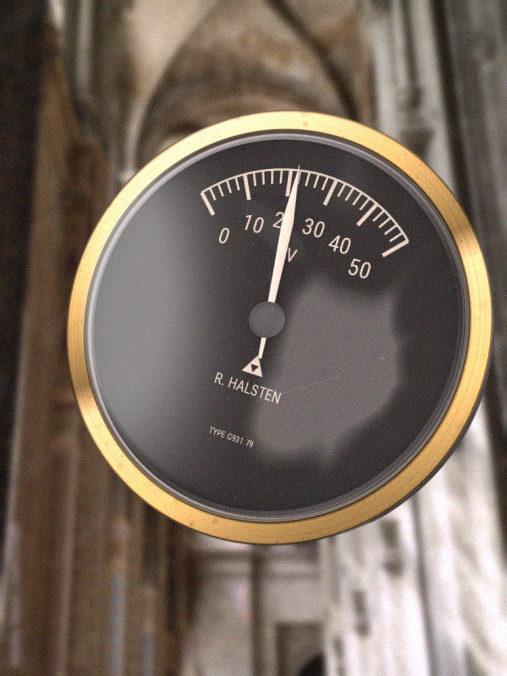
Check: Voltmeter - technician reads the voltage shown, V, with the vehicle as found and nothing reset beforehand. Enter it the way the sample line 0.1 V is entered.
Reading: 22 V
